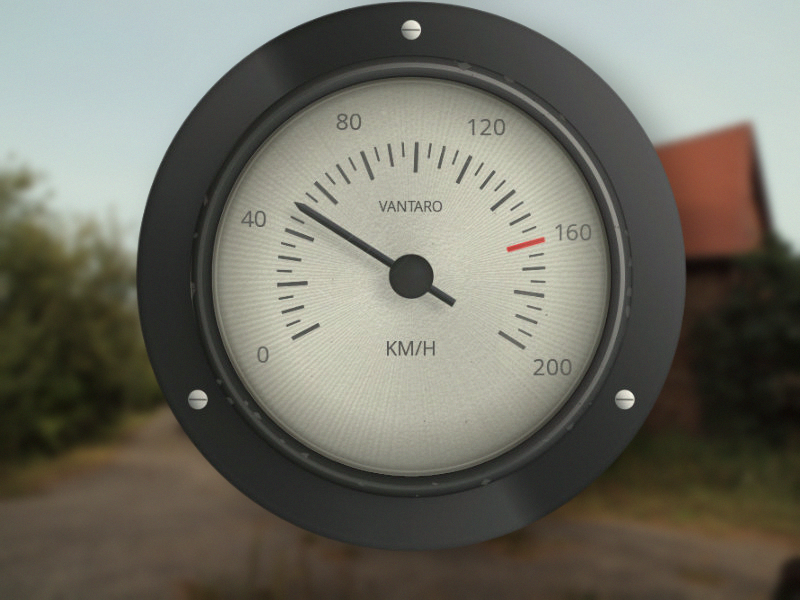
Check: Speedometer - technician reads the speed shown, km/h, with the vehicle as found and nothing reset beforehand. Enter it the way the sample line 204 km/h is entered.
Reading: 50 km/h
